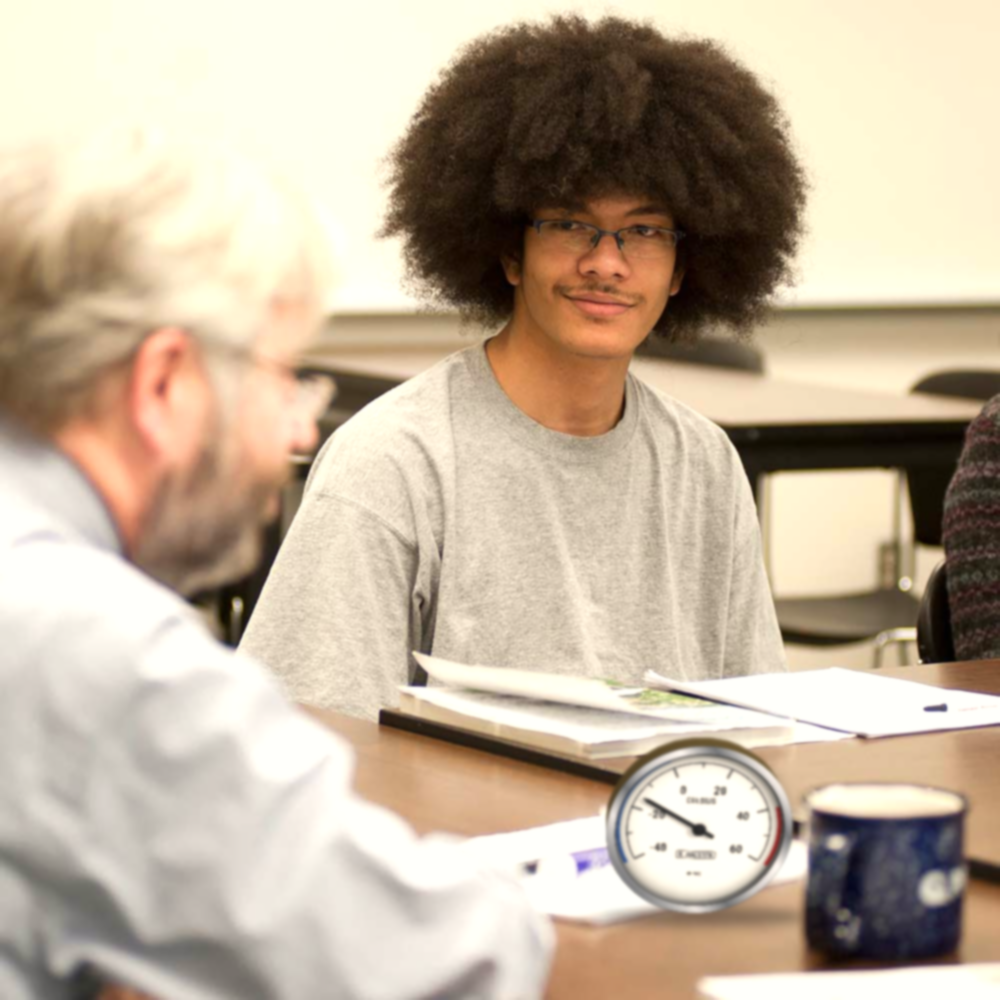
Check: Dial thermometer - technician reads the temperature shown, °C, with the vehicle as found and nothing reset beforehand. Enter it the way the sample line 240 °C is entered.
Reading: -15 °C
